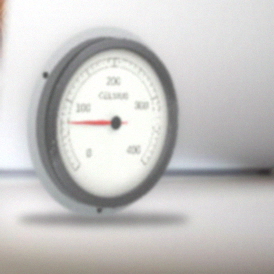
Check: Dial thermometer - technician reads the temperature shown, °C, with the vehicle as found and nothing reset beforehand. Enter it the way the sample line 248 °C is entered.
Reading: 70 °C
